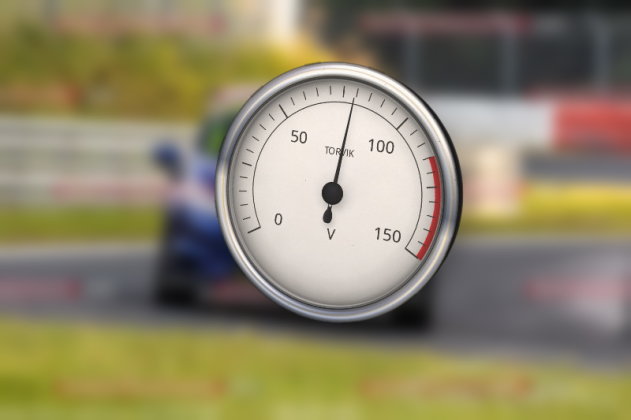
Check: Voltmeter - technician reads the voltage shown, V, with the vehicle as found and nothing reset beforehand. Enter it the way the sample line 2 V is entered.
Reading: 80 V
